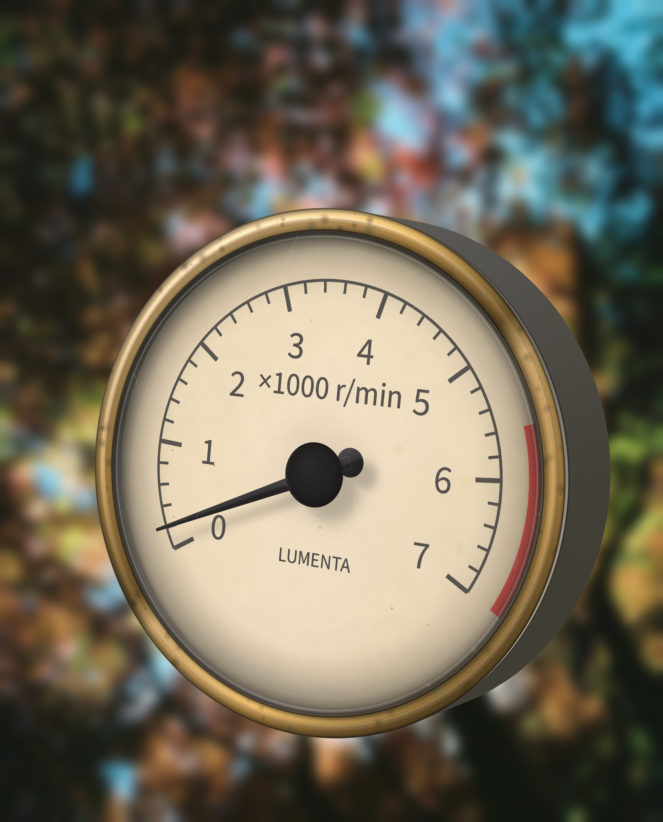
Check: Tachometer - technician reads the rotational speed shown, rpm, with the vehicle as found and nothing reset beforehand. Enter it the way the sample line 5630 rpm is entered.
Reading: 200 rpm
